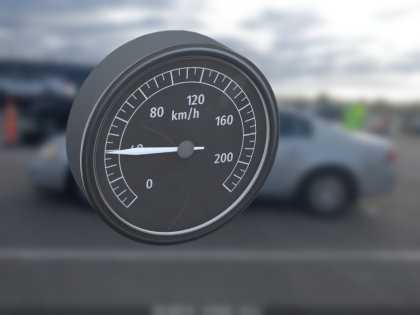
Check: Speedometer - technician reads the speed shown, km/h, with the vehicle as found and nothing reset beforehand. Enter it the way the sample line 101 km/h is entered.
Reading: 40 km/h
